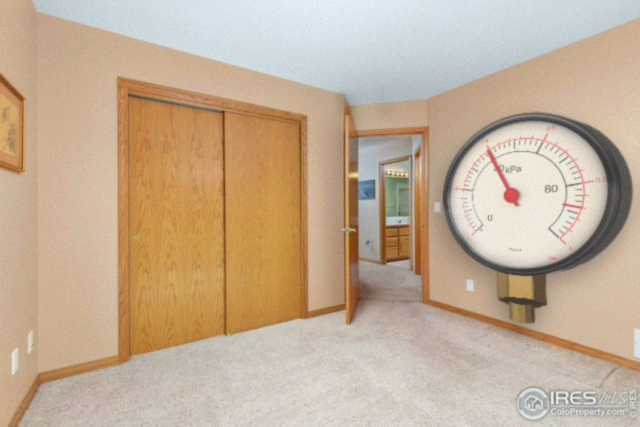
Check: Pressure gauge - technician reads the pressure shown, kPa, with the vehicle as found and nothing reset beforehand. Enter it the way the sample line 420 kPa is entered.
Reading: 40 kPa
